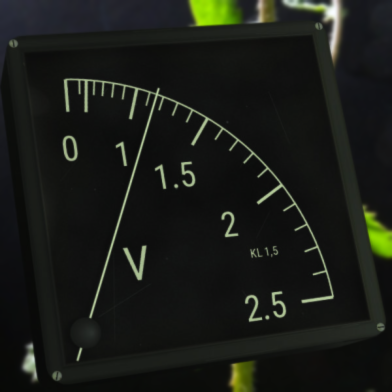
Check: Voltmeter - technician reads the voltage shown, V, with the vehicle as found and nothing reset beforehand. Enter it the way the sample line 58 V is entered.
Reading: 1.15 V
